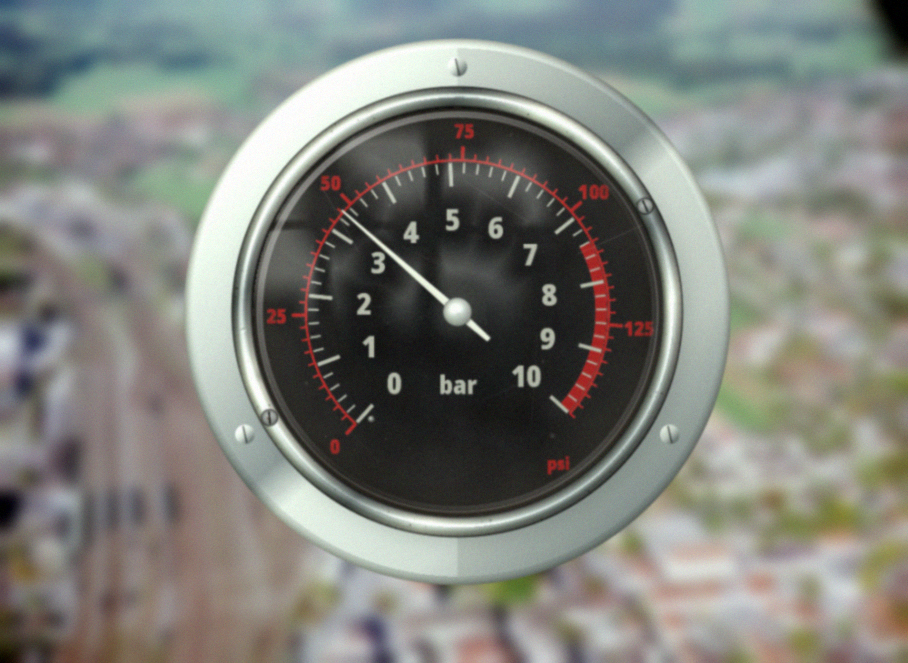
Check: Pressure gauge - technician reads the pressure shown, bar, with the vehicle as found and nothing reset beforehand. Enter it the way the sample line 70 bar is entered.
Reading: 3.3 bar
